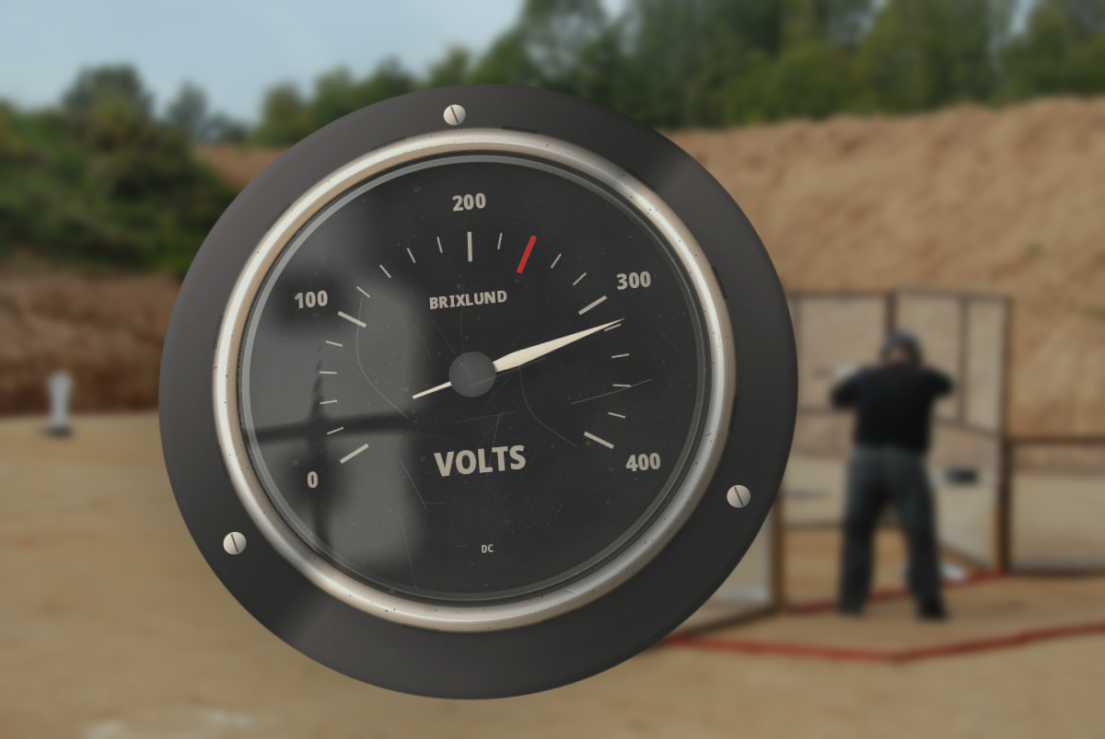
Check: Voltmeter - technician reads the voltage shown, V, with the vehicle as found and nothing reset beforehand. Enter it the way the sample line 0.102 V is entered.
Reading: 320 V
